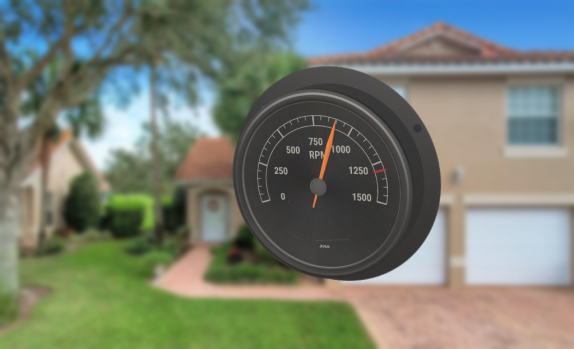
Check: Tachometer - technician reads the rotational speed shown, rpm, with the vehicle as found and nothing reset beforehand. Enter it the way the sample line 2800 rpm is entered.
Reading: 900 rpm
